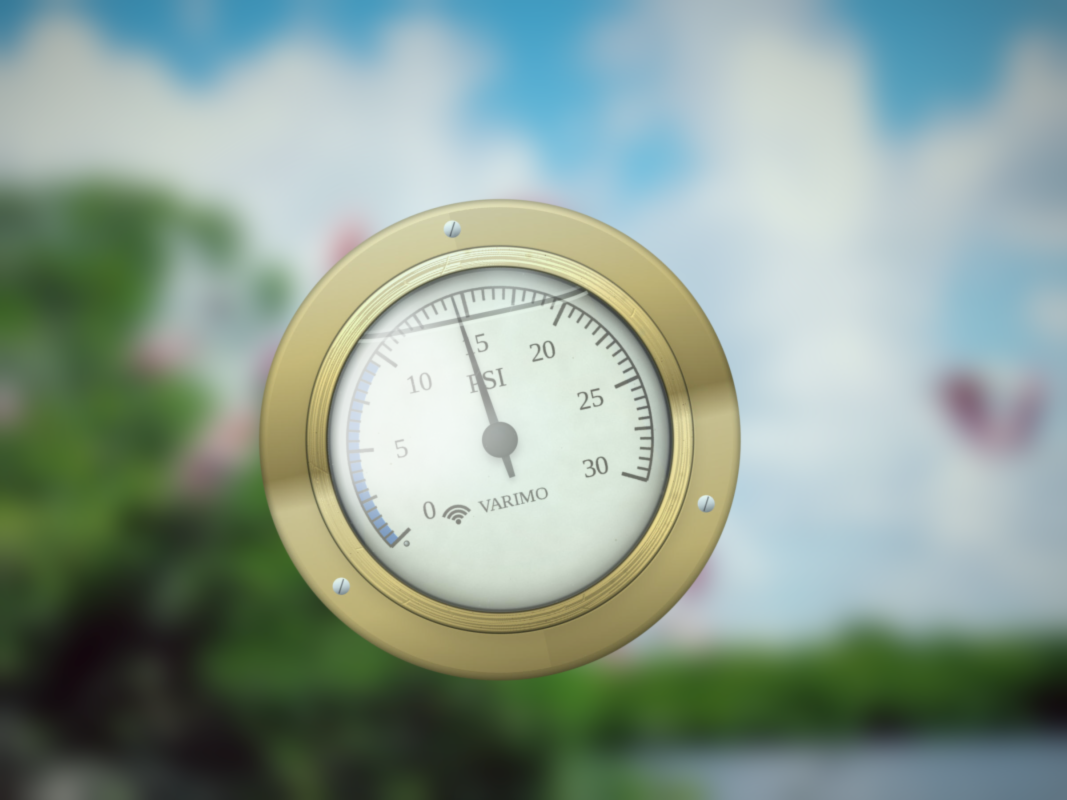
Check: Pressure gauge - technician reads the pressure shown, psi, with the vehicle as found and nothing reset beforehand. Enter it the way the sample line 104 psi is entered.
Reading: 14.5 psi
